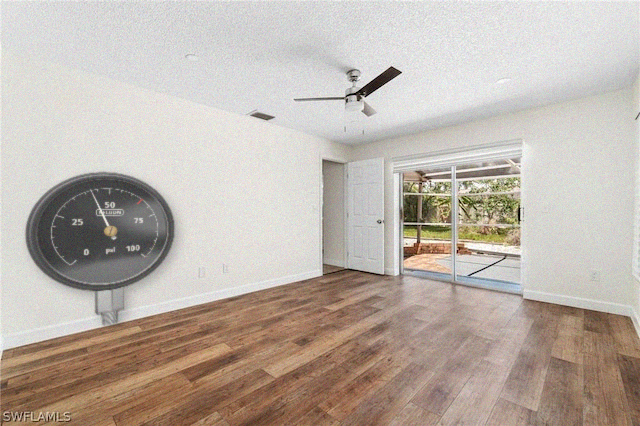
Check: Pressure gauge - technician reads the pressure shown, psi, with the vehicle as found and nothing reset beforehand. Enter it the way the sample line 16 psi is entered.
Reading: 42.5 psi
